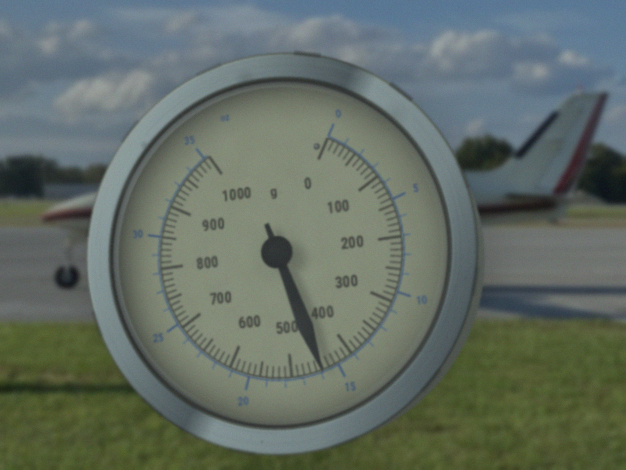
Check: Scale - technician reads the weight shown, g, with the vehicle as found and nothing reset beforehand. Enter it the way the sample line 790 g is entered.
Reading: 450 g
